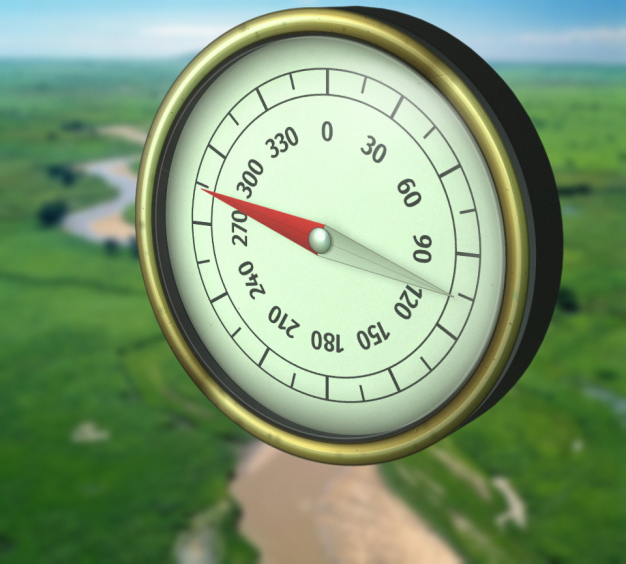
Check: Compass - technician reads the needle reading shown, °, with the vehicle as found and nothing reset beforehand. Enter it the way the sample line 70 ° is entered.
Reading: 285 °
